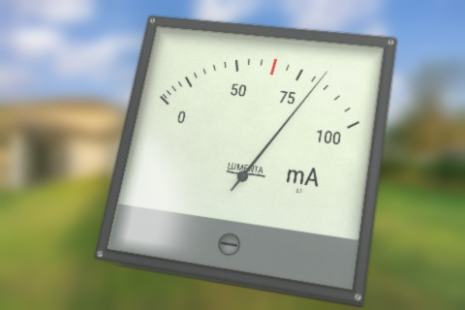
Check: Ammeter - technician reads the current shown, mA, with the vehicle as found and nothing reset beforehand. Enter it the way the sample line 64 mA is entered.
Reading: 82.5 mA
